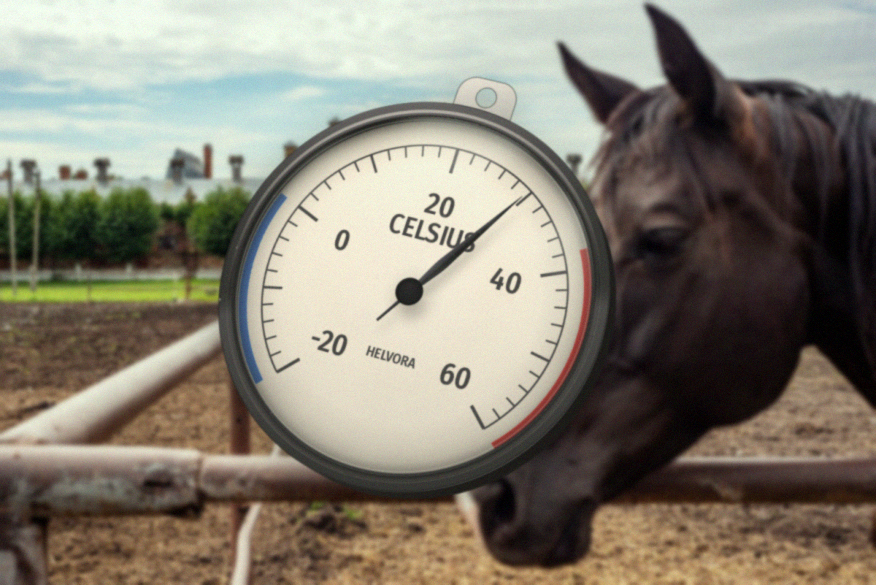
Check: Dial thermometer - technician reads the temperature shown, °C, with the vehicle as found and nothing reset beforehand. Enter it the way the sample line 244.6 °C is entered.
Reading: 30 °C
